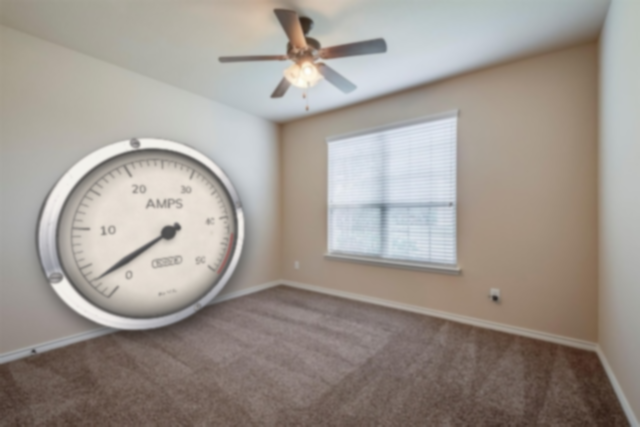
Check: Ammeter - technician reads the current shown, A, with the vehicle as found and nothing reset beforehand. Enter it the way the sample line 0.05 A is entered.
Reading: 3 A
